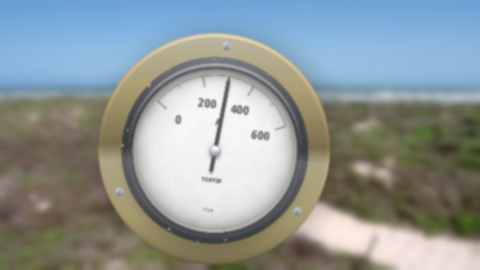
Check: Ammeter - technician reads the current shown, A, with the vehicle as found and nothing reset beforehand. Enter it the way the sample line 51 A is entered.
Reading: 300 A
